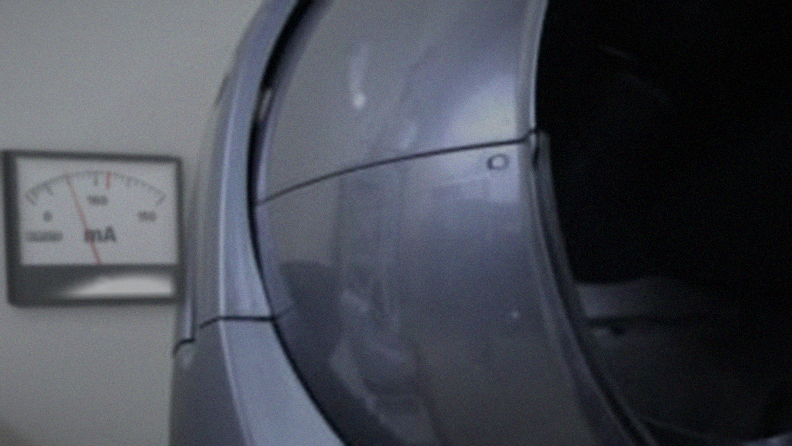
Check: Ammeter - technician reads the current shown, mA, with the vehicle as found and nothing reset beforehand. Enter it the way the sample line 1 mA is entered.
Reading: 75 mA
